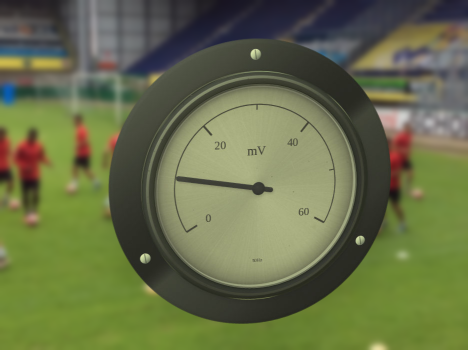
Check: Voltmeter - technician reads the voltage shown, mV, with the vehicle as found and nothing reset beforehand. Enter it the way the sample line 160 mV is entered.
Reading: 10 mV
